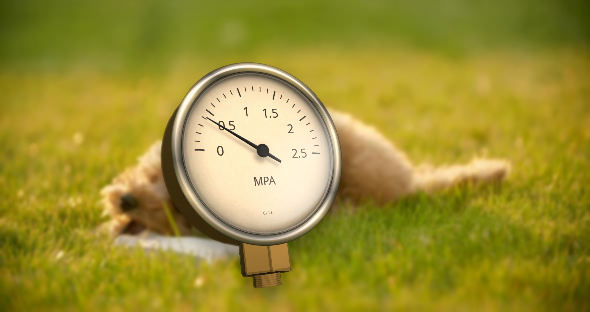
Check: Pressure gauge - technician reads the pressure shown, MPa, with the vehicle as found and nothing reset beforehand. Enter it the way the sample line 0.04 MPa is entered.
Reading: 0.4 MPa
